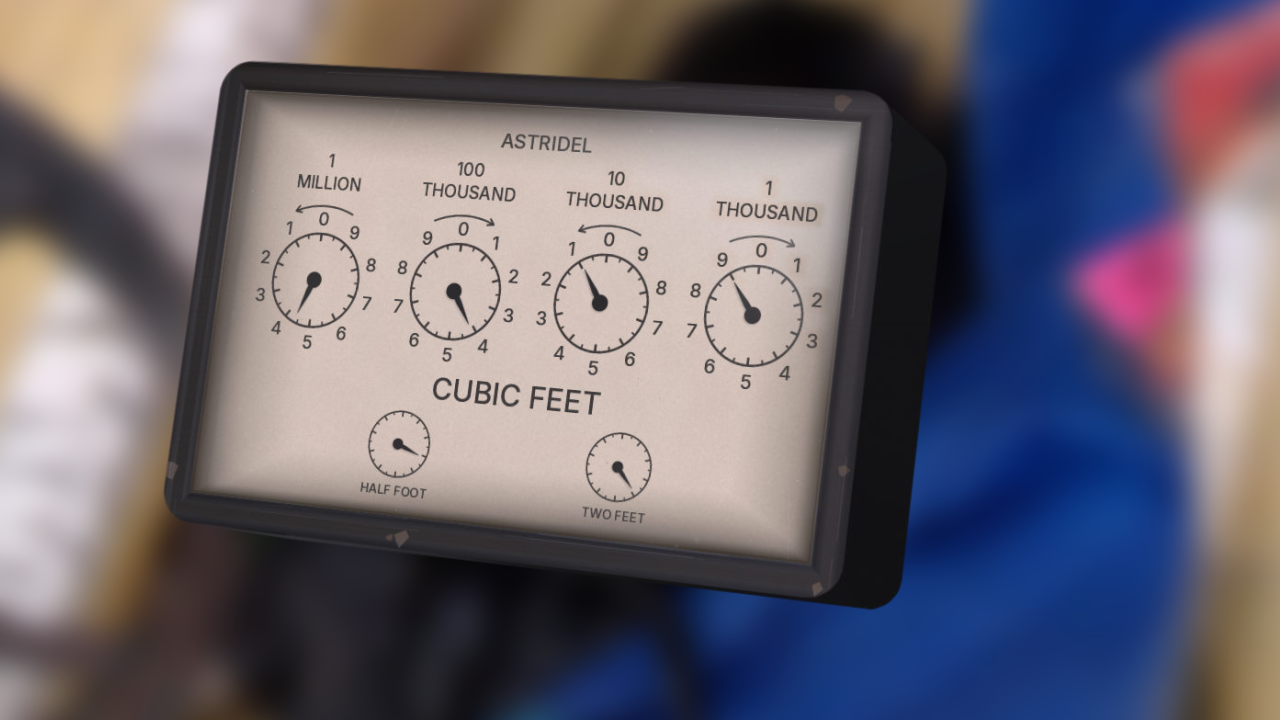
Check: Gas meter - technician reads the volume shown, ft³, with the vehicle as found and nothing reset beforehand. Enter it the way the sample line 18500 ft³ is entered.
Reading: 440900 ft³
